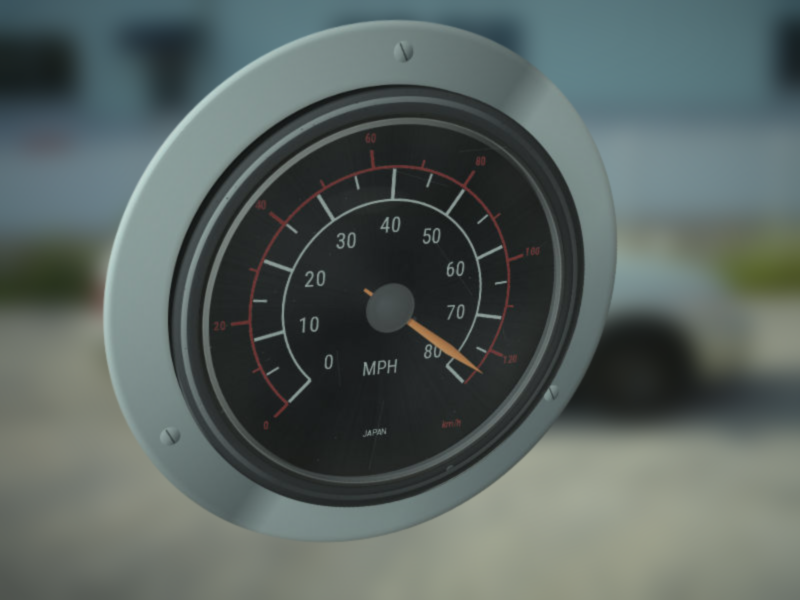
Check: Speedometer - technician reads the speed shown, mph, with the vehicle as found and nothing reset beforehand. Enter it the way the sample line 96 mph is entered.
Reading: 77.5 mph
